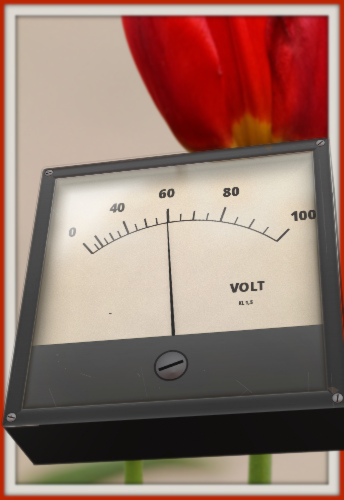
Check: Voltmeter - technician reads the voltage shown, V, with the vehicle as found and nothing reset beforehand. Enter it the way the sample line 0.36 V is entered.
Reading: 60 V
